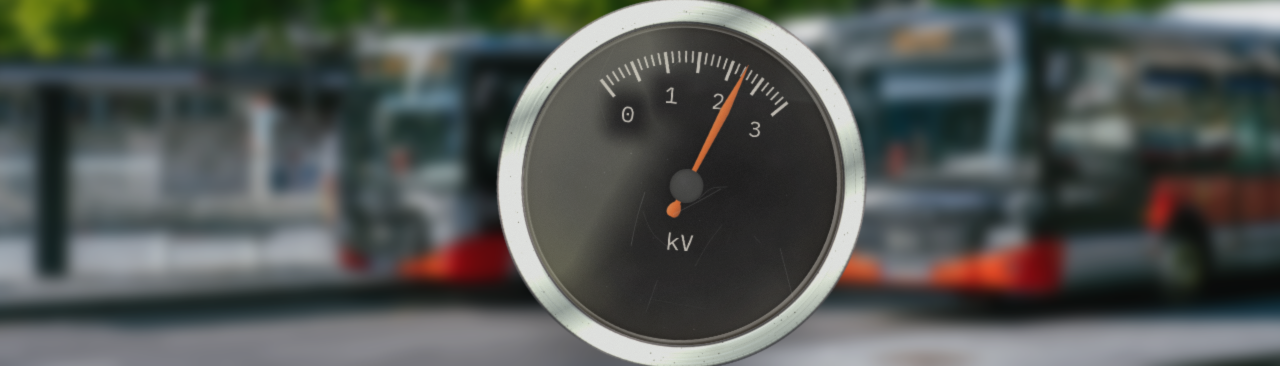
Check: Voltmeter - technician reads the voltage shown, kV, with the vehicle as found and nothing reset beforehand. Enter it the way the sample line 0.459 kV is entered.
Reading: 2.2 kV
